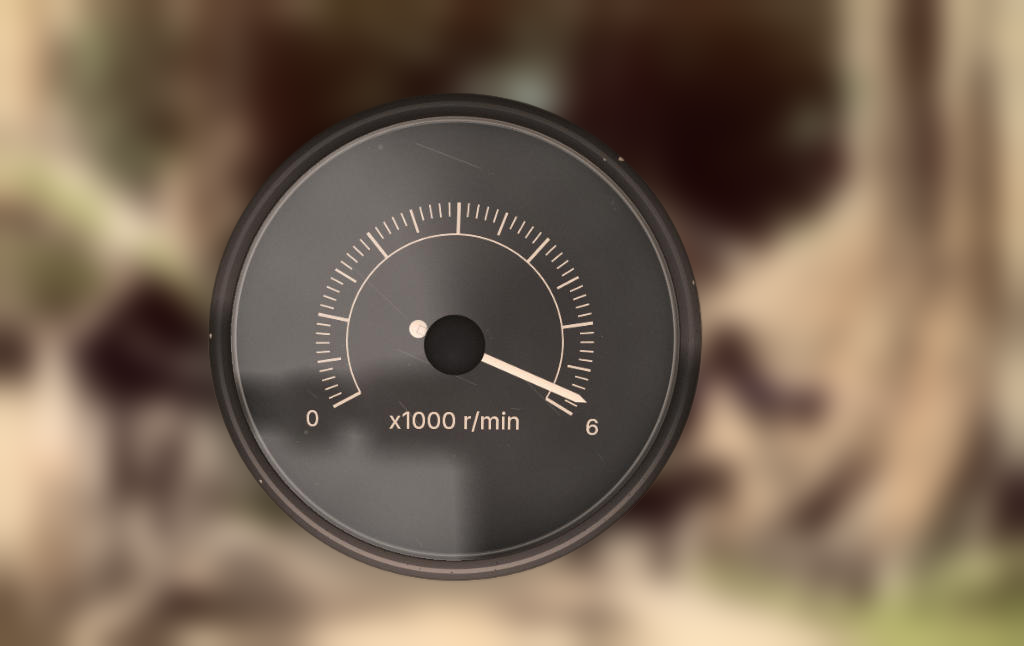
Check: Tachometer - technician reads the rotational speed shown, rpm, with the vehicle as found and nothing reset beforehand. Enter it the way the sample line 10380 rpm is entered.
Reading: 5800 rpm
